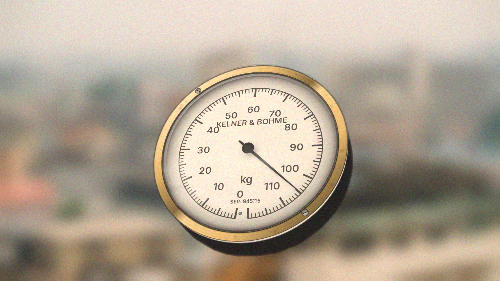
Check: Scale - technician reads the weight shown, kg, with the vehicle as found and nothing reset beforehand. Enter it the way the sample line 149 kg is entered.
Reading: 105 kg
